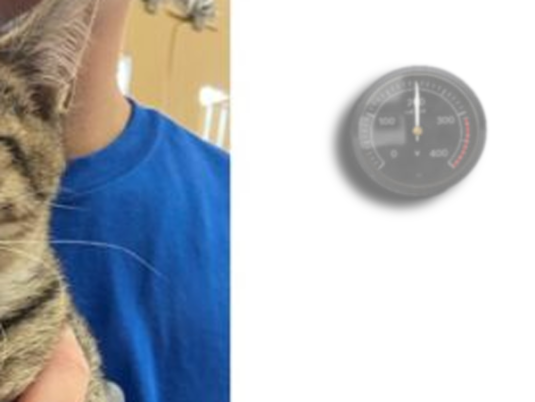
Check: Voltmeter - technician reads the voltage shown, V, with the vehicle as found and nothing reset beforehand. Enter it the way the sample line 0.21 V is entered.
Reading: 200 V
